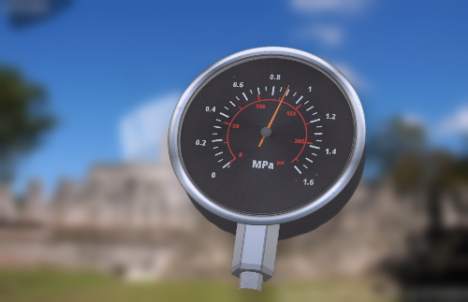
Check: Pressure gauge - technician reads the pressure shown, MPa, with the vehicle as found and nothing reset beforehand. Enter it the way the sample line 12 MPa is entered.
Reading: 0.9 MPa
